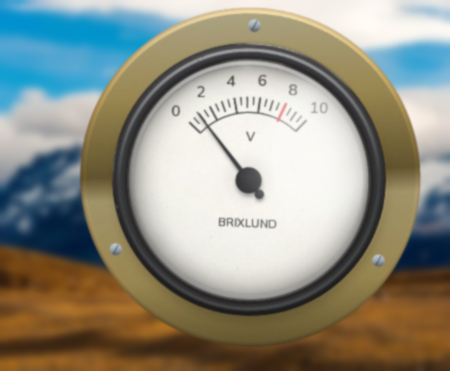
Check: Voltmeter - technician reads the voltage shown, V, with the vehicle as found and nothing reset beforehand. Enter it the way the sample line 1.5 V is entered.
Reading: 1 V
